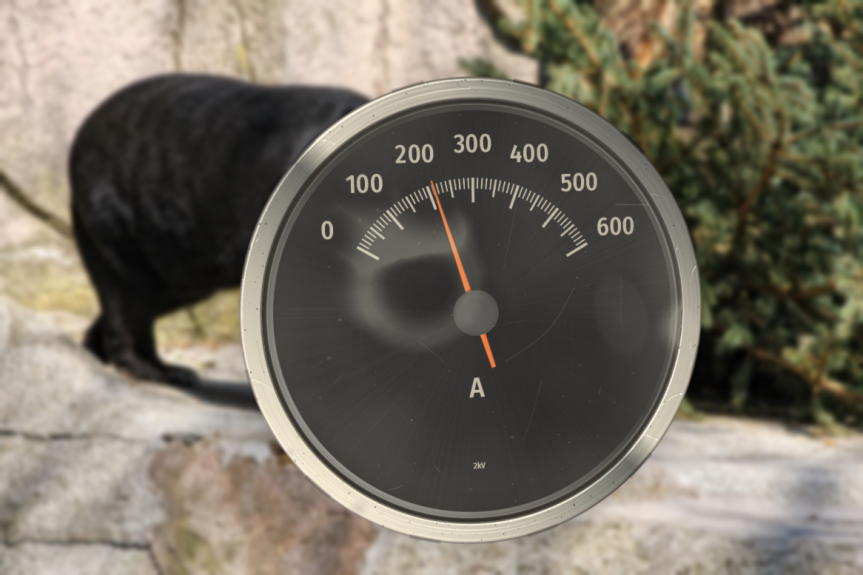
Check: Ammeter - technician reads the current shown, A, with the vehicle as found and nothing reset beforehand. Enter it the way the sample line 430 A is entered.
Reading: 210 A
